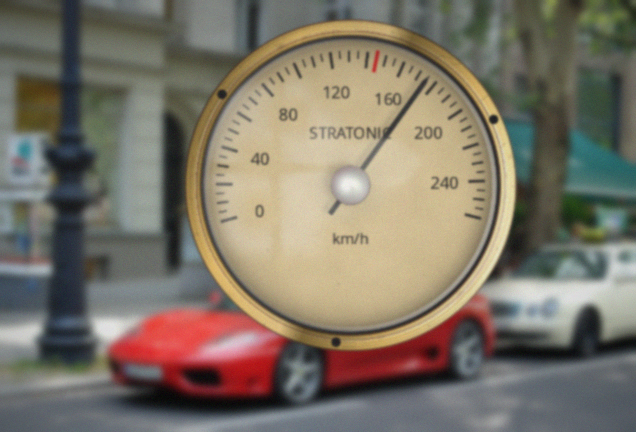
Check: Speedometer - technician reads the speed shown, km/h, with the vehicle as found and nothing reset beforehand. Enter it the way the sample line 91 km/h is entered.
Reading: 175 km/h
